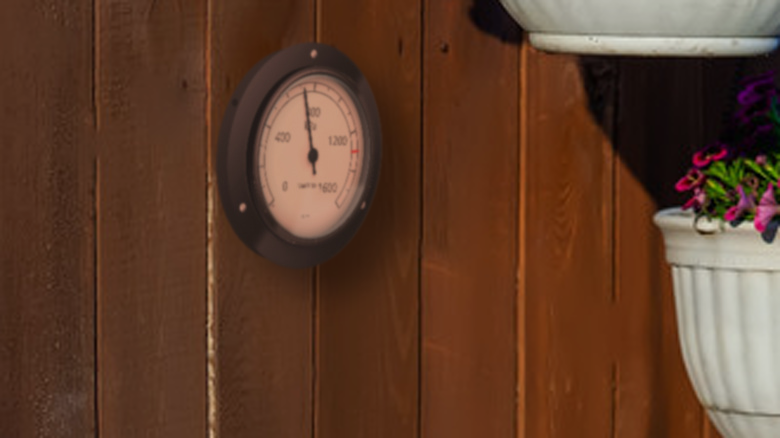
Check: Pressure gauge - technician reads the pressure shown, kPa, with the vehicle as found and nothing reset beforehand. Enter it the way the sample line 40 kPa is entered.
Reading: 700 kPa
